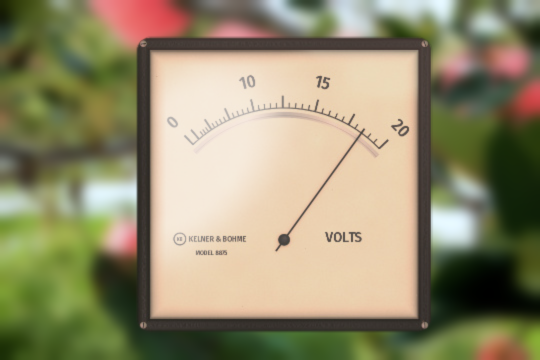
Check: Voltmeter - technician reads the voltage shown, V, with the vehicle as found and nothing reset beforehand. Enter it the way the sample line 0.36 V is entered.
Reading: 18.5 V
